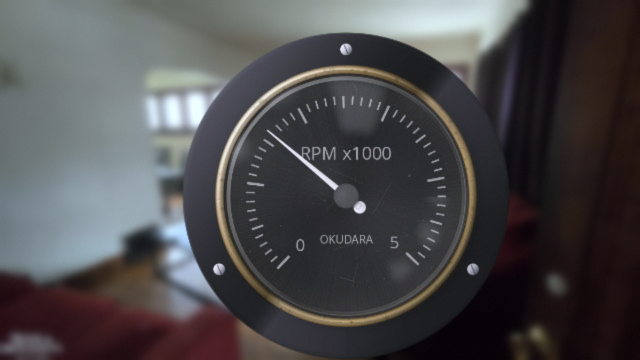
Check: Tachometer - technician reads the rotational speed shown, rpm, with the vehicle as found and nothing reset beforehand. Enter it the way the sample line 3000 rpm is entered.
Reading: 1600 rpm
